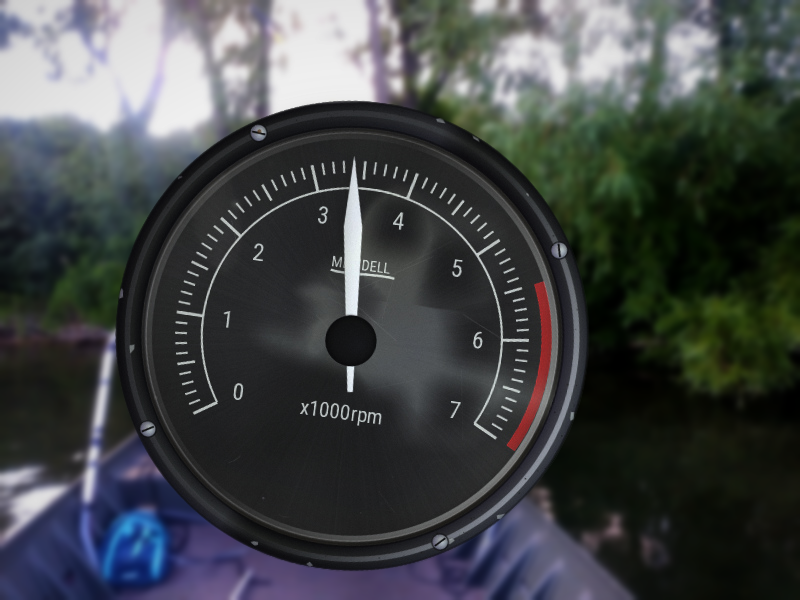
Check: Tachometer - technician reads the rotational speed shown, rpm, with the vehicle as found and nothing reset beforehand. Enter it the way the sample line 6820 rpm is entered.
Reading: 3400 rpm
